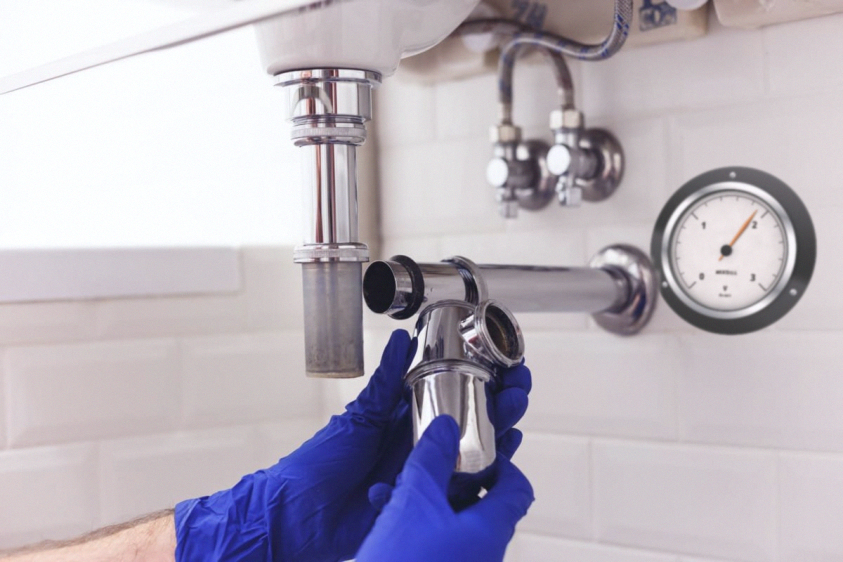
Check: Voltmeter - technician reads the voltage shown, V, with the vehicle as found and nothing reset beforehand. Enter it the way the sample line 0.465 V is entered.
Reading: 1.9 V
